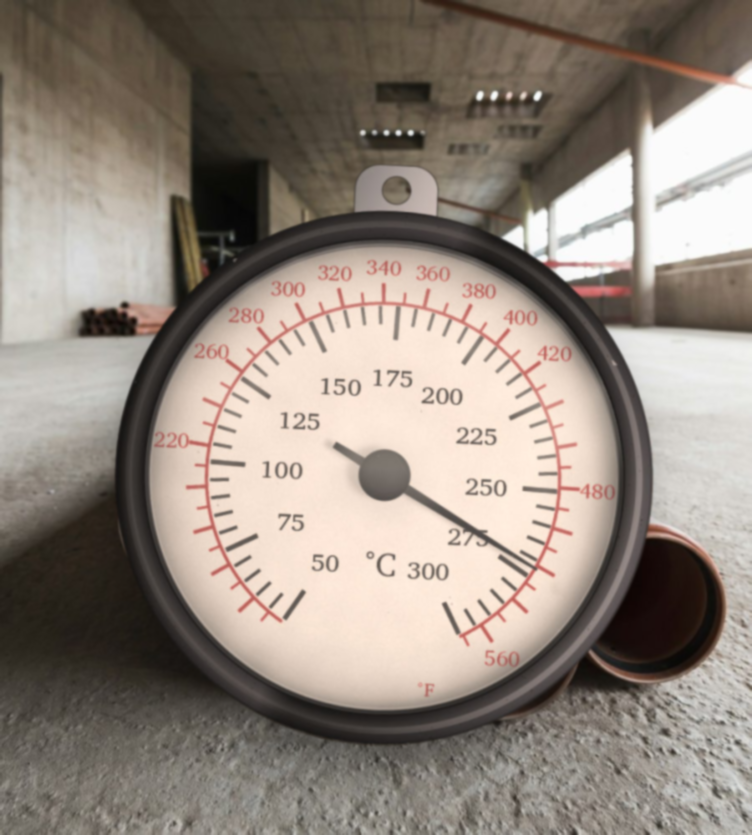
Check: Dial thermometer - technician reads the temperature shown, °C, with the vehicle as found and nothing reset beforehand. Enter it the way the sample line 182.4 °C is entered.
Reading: 272.5 °C
